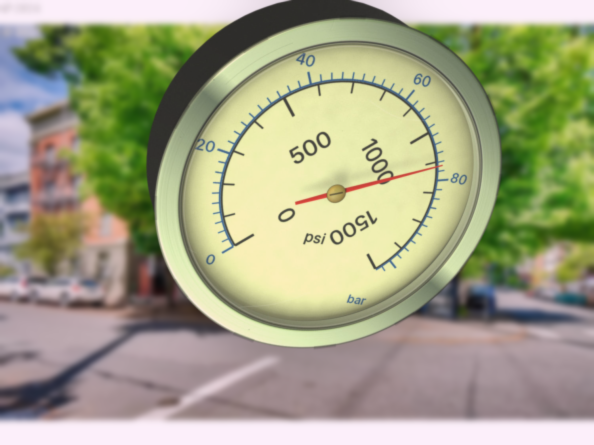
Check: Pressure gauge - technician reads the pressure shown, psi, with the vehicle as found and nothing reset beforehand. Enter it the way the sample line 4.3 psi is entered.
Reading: 1100 psi
